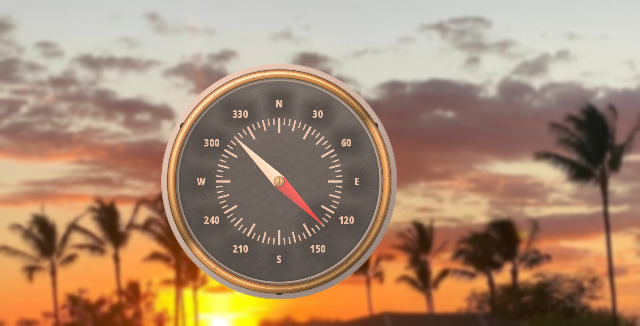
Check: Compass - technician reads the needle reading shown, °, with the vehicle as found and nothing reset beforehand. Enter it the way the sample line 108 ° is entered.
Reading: 135 °
